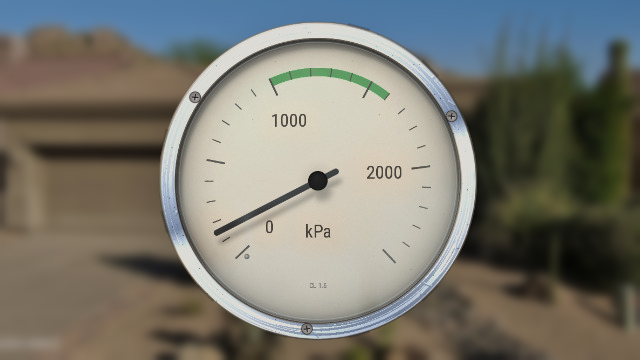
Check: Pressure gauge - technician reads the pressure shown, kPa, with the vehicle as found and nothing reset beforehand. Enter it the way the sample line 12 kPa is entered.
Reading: 150 kPa
